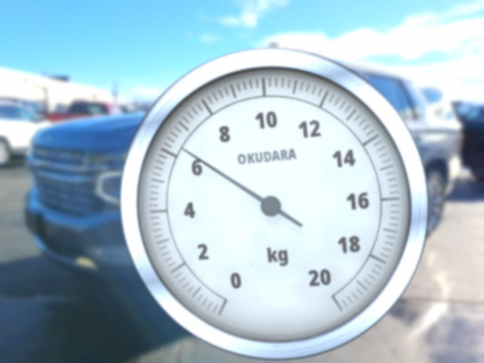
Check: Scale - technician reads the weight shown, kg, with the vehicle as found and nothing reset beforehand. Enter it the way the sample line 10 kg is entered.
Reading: 6.4 kg
